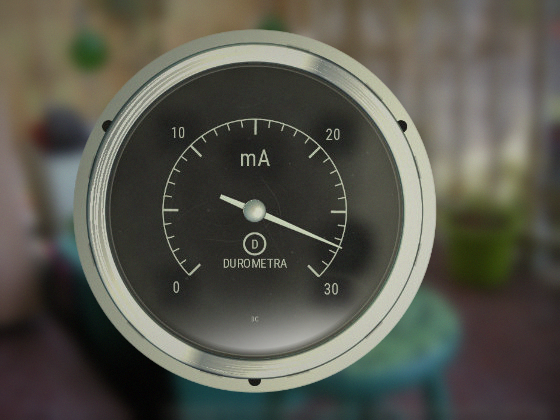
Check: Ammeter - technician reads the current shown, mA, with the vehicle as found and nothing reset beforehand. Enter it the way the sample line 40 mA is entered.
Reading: 27.5 mA
